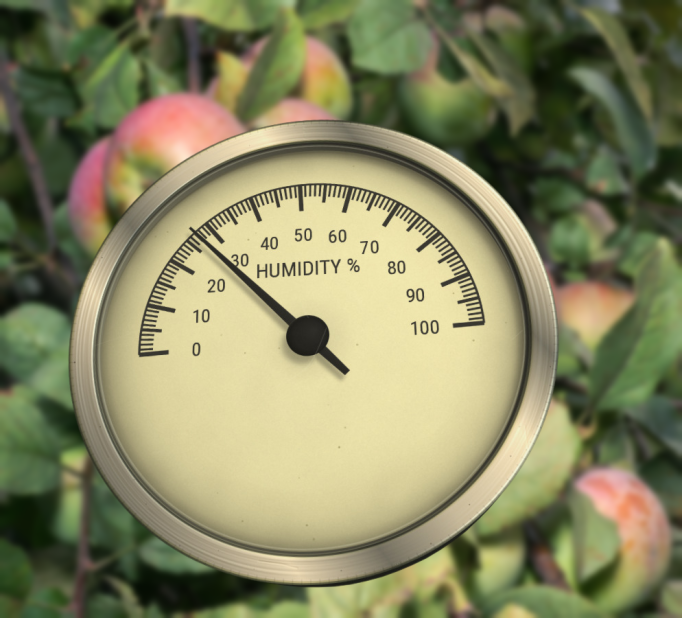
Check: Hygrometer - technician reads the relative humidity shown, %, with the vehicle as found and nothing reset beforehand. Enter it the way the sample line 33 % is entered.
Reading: 27 %
